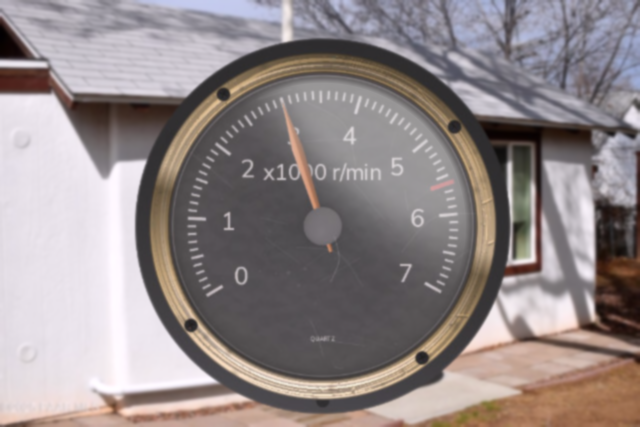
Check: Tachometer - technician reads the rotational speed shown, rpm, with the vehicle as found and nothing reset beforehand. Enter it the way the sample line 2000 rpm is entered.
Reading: 3000 rpm
